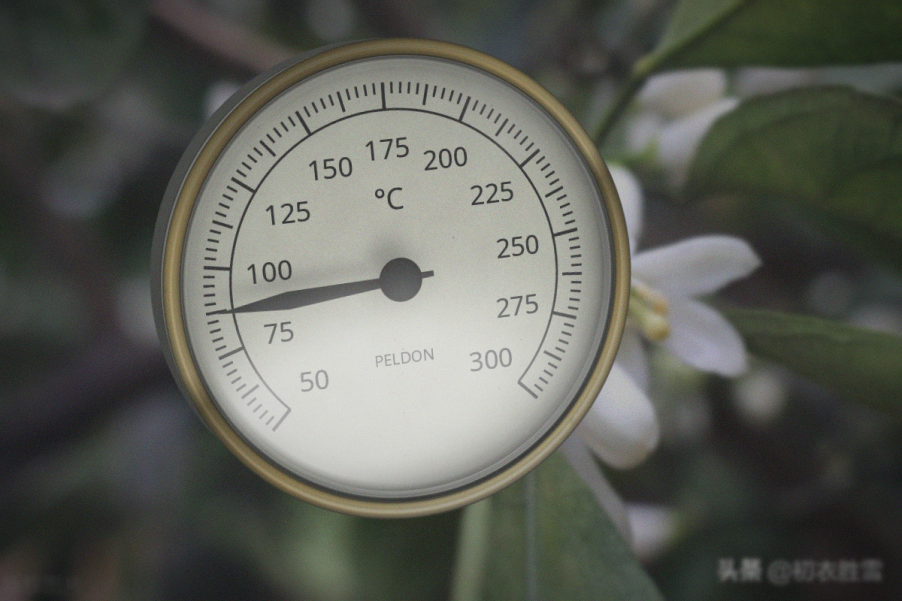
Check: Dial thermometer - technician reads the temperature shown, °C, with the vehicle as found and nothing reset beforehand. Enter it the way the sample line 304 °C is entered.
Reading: 87.5 °C
